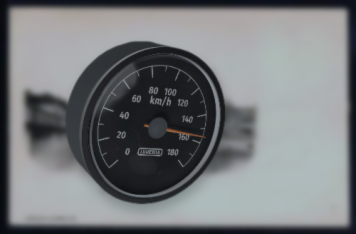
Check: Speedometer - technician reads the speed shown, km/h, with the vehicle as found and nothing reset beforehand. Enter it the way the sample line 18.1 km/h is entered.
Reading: 155 km/h
